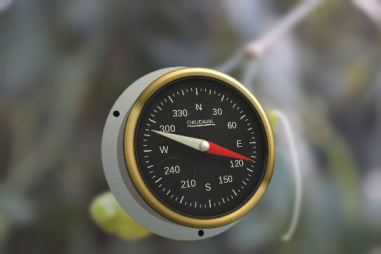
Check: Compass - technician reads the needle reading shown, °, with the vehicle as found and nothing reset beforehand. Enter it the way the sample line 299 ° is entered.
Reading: 110 °
